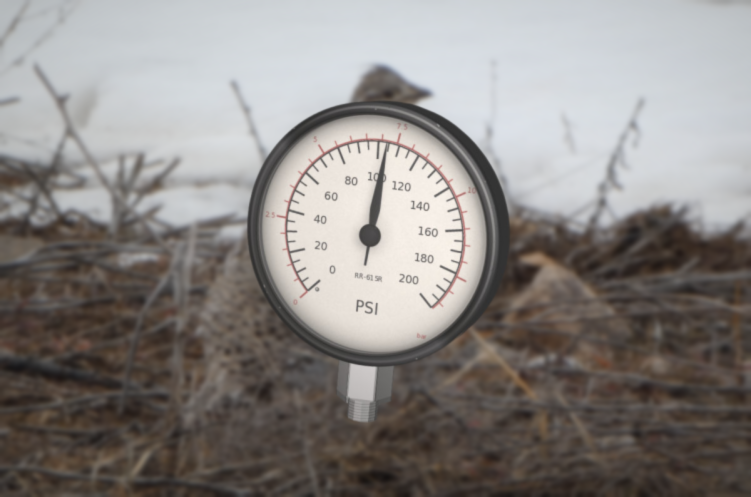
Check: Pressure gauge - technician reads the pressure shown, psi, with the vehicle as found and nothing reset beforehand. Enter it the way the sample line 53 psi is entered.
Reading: 105 psi
